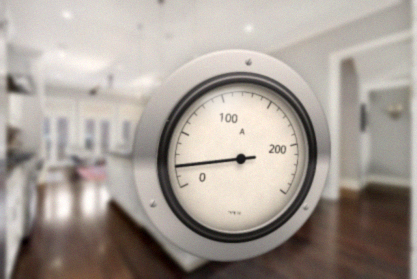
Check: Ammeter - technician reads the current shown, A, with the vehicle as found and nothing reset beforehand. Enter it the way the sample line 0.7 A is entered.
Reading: 20 A
